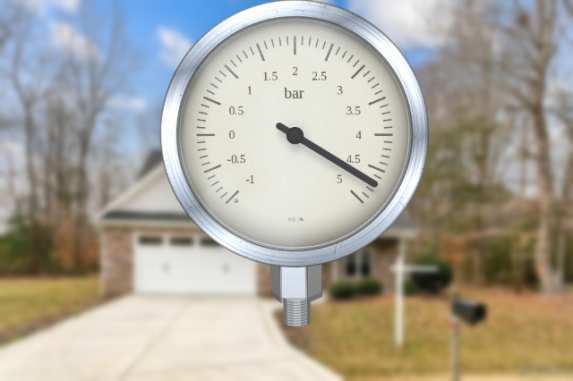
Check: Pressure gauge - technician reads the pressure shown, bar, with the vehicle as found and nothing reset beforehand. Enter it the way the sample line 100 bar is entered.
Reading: 4.7 bar
